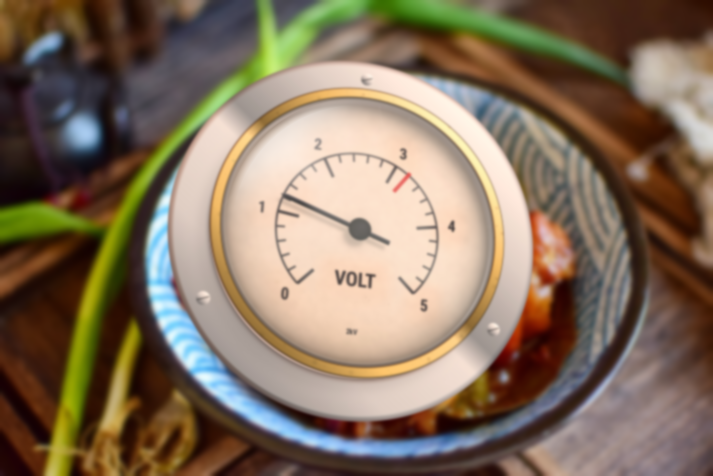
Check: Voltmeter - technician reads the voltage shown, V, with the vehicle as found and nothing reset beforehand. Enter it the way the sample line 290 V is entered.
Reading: 1.2 V
